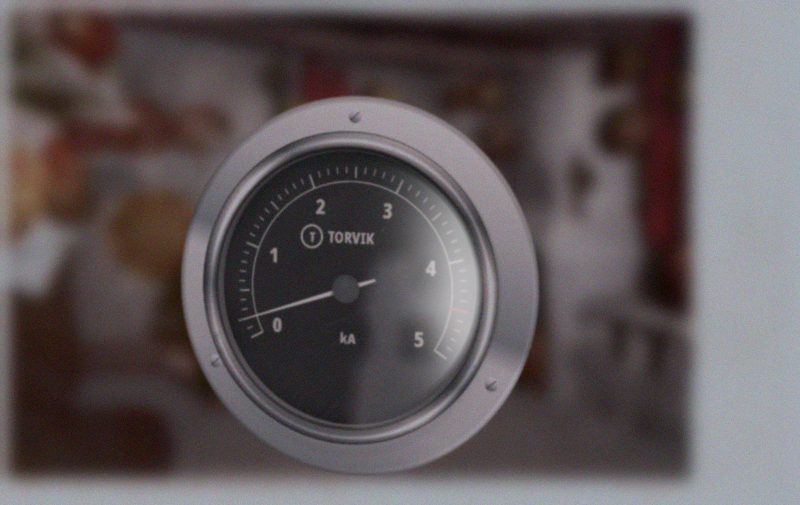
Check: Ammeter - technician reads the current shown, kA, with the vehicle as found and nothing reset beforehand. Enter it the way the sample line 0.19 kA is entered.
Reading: 0.2 kA
